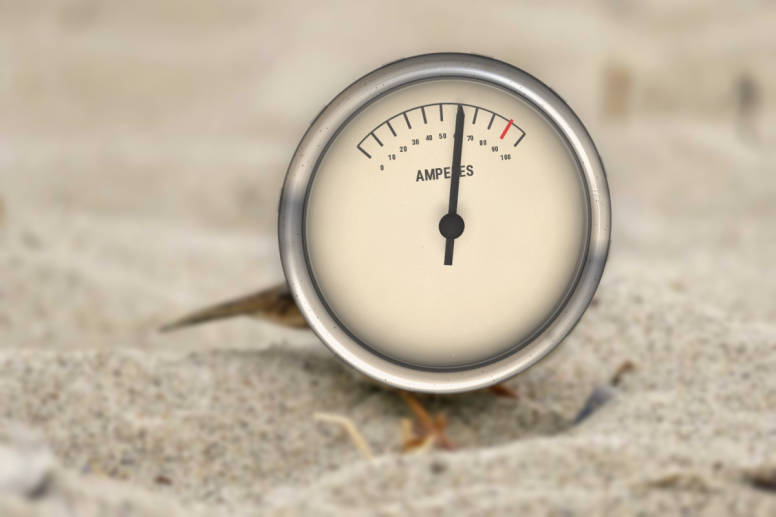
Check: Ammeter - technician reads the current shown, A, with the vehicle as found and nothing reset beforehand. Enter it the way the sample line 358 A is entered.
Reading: 60 A
